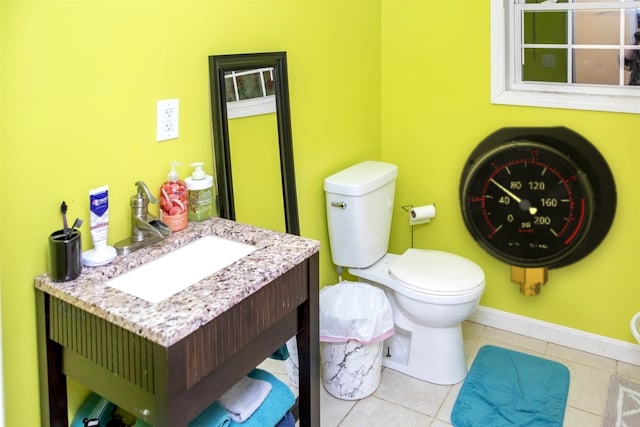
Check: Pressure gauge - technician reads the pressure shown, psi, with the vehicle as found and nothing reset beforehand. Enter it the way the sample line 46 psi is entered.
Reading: 60 psi
